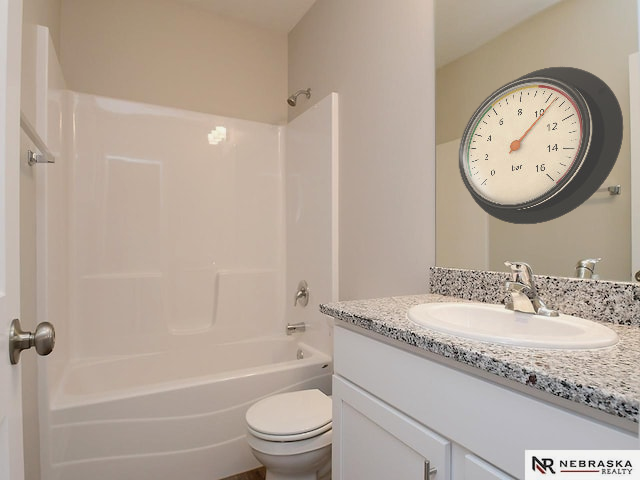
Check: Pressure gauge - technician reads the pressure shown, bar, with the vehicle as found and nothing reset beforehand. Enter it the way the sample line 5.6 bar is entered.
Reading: 10.5 bar
